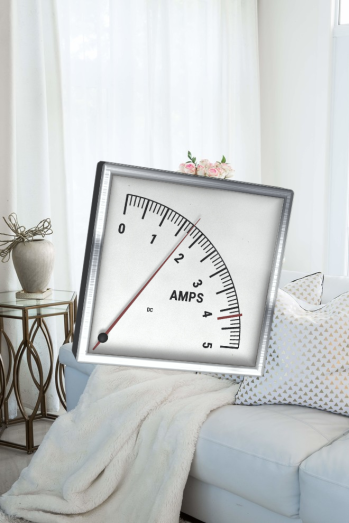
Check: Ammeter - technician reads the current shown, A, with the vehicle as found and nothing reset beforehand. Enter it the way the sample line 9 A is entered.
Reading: 1.7 A
